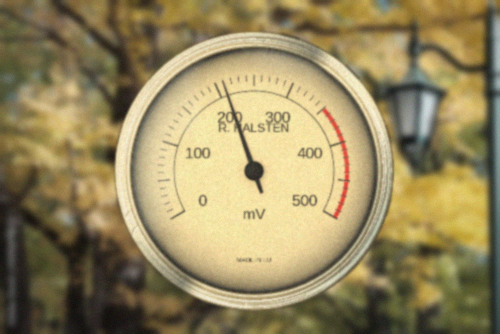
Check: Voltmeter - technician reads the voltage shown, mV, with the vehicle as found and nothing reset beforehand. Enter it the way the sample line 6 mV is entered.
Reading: 210 mV
